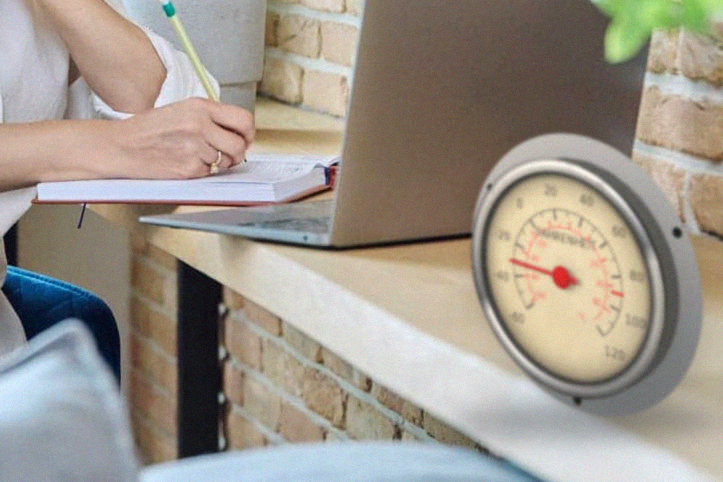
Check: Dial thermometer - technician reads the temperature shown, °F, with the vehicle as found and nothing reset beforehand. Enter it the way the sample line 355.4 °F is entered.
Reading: -30 °F
